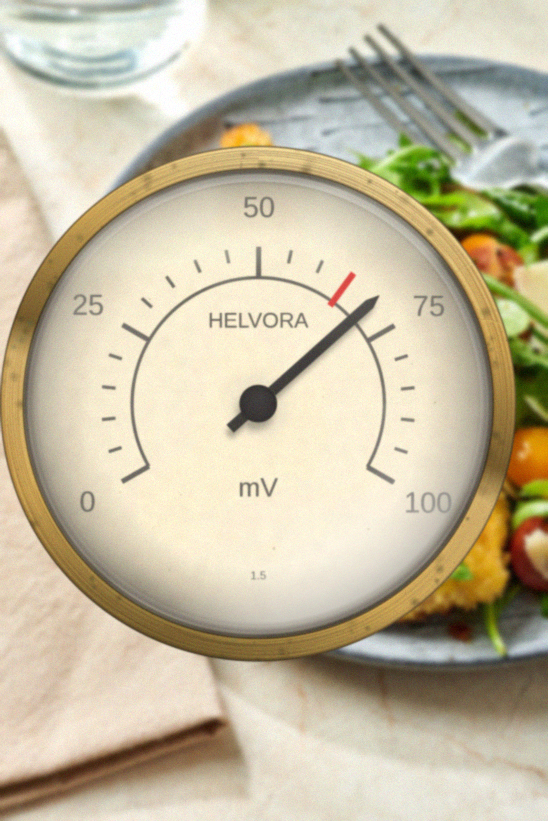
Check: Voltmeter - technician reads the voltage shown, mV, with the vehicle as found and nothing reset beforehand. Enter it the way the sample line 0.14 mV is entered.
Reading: 70 mV
